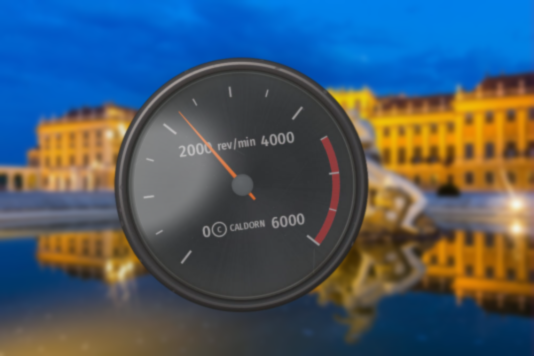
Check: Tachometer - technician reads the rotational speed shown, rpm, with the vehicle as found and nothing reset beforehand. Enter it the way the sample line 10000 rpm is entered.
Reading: 2250 rpm
